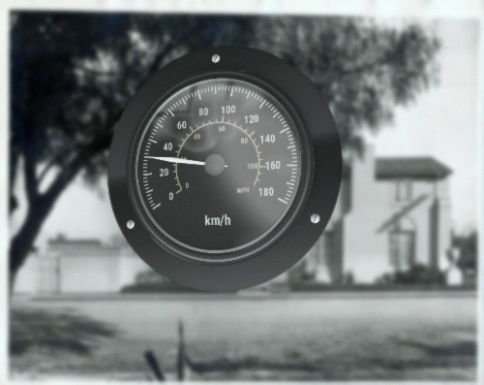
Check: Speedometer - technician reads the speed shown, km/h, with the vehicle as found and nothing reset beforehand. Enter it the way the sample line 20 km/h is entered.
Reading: 30 km/h
